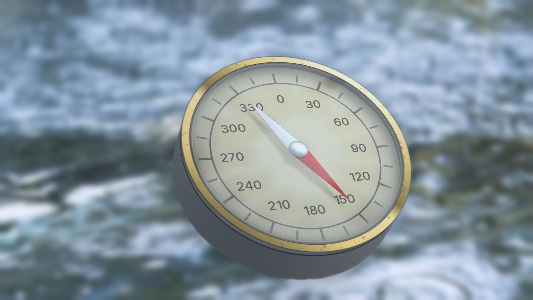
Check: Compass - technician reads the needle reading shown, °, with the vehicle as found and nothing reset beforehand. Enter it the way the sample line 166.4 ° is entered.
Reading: 150 °
